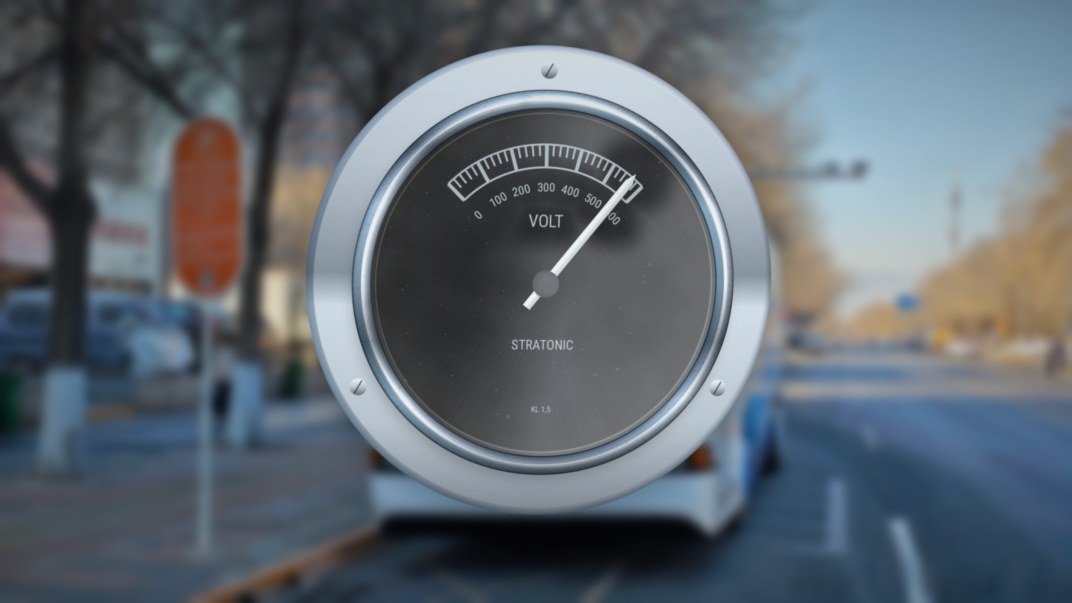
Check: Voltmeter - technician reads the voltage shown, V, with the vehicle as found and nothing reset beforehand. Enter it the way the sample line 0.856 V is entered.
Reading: 560 V
